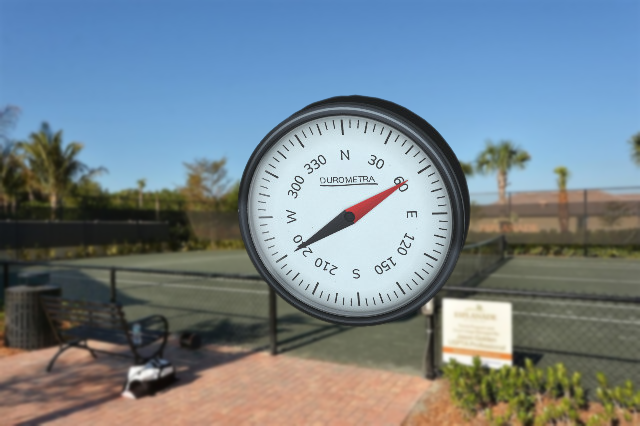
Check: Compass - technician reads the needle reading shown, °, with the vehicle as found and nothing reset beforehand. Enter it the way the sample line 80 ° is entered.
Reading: 60 °
